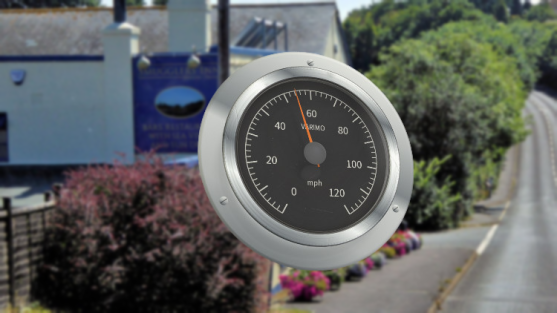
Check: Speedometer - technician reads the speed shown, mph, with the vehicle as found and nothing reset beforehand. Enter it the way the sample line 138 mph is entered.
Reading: 54 mph
